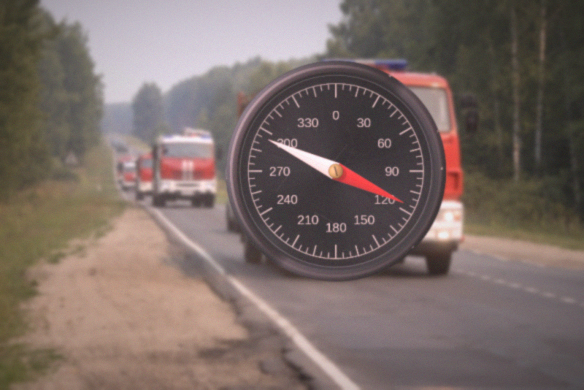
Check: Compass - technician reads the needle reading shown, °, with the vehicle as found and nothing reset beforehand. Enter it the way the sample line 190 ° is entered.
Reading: 115 °
